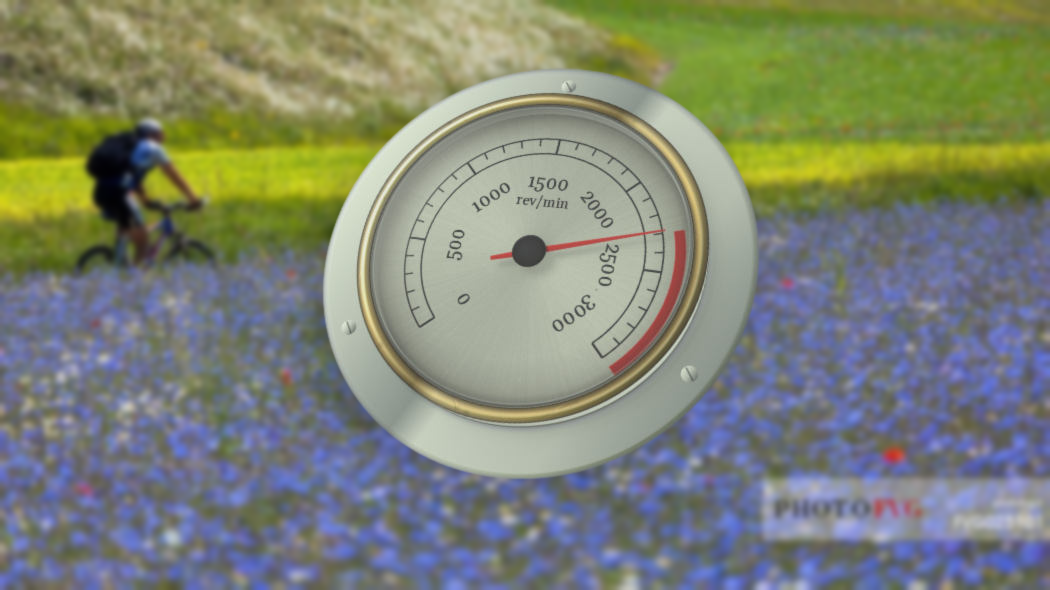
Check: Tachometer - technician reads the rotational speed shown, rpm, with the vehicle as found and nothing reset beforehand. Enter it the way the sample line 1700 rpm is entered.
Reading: 2300 rpm
